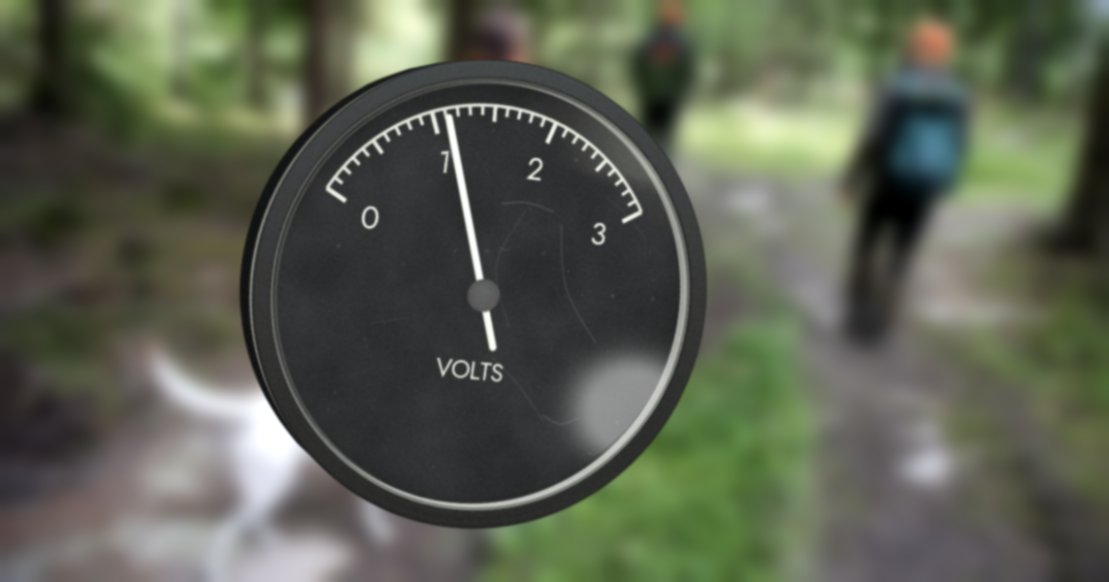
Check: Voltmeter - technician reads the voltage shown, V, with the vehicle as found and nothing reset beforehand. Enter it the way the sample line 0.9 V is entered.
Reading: 1.1 V
